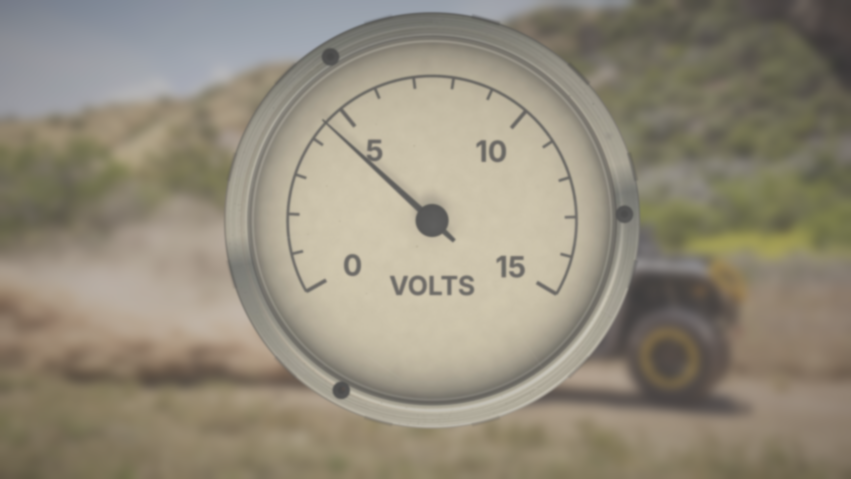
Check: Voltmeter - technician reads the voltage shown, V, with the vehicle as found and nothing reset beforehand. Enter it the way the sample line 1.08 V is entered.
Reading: 4.5 V
